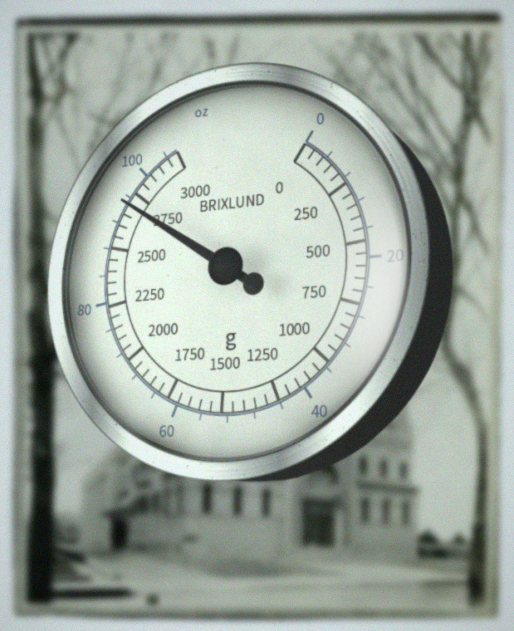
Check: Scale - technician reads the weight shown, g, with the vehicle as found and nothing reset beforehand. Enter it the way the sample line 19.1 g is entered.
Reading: 2700 g
